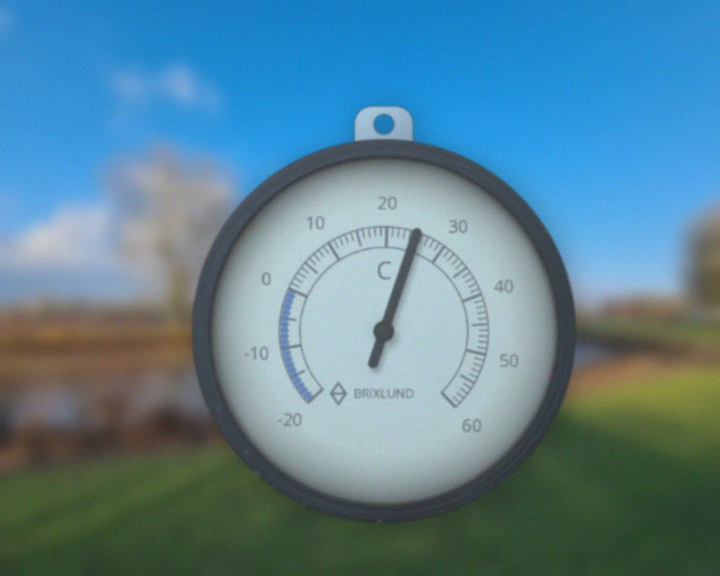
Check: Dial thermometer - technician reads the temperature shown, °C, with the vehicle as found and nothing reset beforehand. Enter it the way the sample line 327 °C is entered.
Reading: 25 °C
